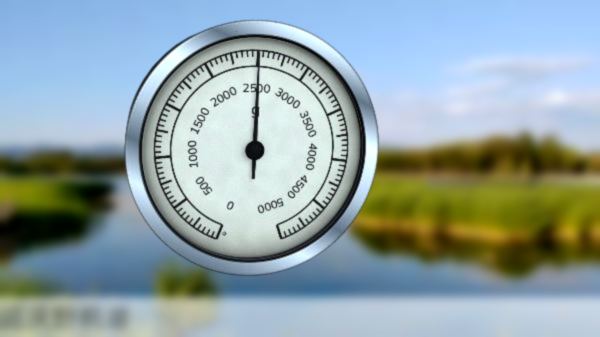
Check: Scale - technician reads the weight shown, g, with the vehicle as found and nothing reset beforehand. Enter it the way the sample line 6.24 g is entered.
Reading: 2500 g
